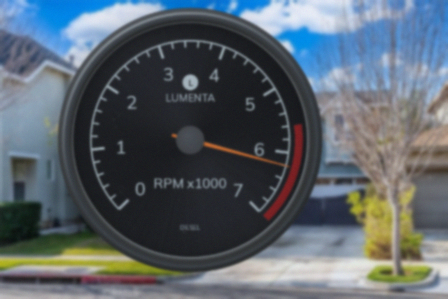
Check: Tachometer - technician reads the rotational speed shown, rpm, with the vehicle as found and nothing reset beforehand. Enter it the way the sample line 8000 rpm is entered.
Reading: 6200 rpm
